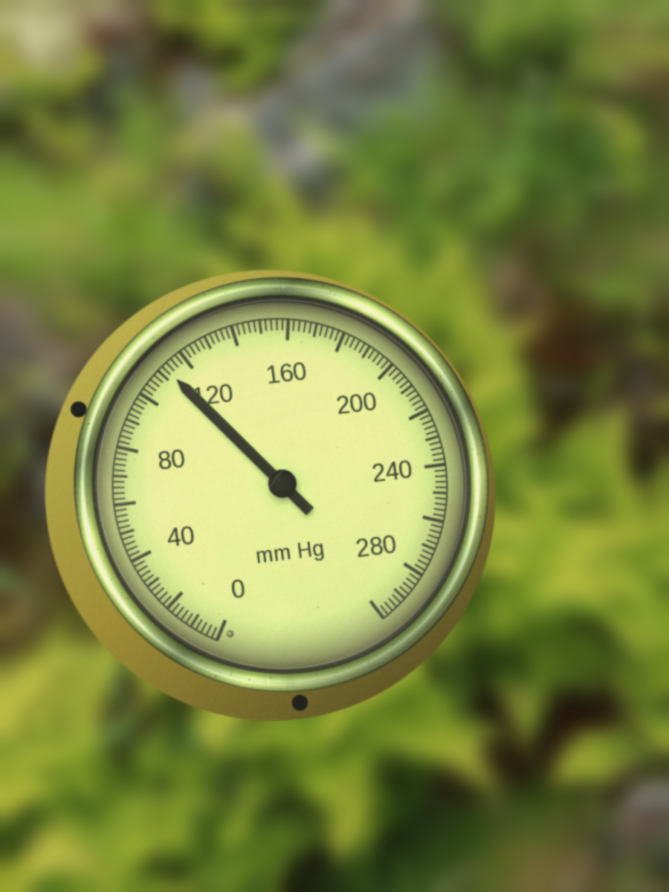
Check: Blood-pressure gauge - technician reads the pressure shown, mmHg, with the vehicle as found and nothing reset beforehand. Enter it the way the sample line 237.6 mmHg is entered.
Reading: 112 mmHg
